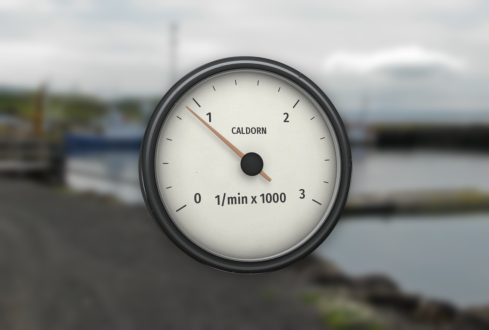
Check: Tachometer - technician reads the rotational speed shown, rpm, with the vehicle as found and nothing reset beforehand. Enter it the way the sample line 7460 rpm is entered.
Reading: 900 rpm
